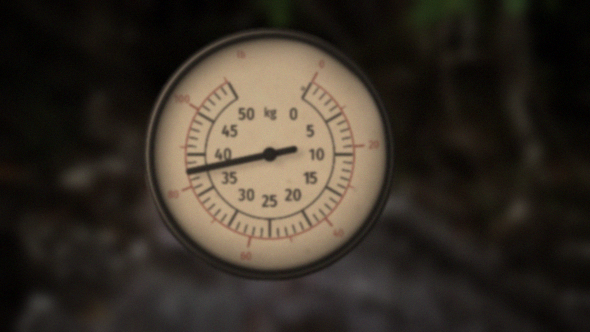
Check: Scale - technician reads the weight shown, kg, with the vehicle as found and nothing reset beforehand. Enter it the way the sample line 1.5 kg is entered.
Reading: 38 kg
